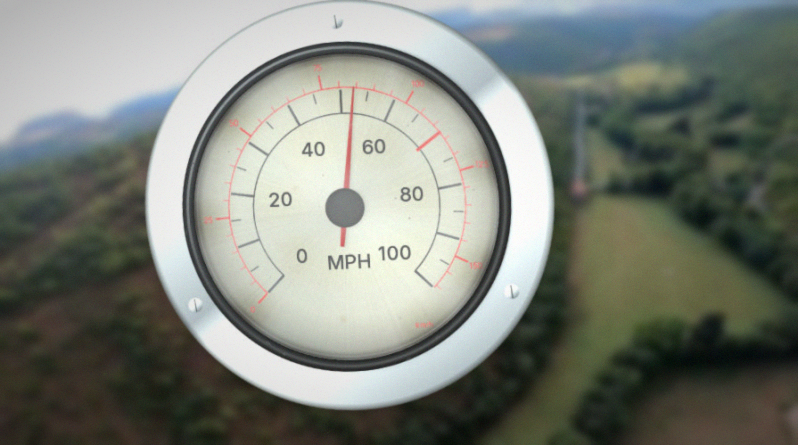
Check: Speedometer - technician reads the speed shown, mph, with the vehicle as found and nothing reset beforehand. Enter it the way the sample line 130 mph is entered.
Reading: 52.5 mph
